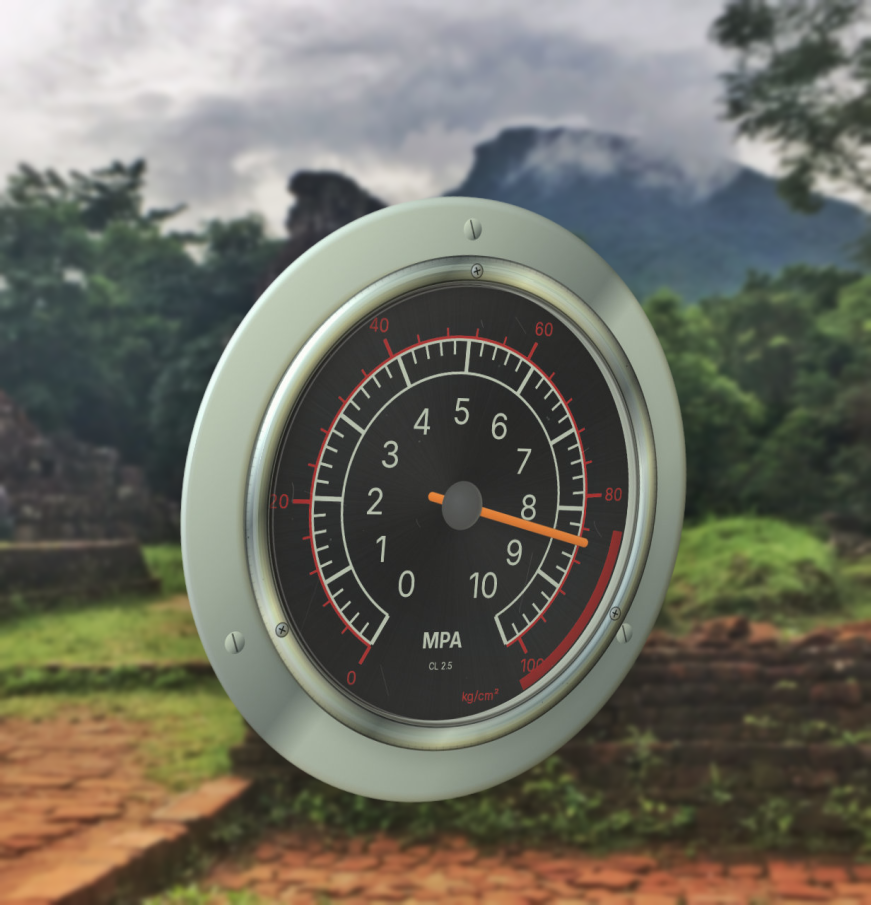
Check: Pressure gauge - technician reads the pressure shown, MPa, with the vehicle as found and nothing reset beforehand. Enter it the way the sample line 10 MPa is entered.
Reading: 8.4 MPa
